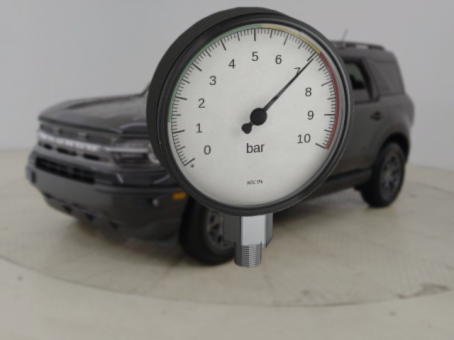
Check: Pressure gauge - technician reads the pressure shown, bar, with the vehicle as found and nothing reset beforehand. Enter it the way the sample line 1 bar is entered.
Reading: 7 bar
